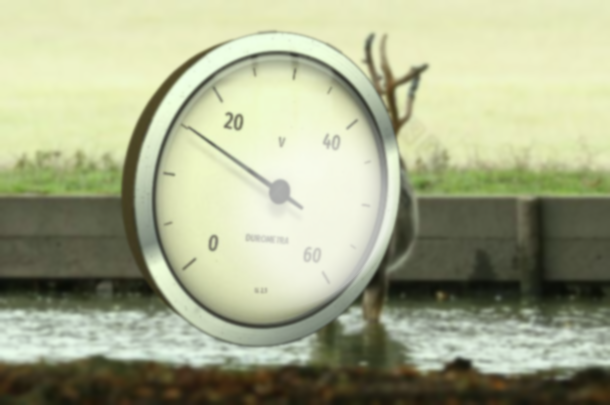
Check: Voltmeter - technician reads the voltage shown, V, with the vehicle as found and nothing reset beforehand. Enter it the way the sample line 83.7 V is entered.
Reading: 15 V
